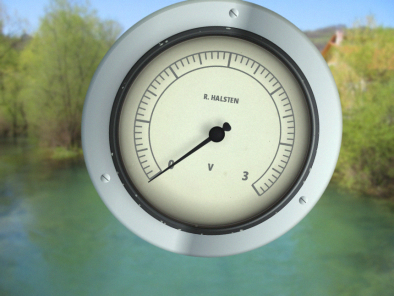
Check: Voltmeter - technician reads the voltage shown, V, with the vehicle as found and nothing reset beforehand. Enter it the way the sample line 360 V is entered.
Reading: 0 V
